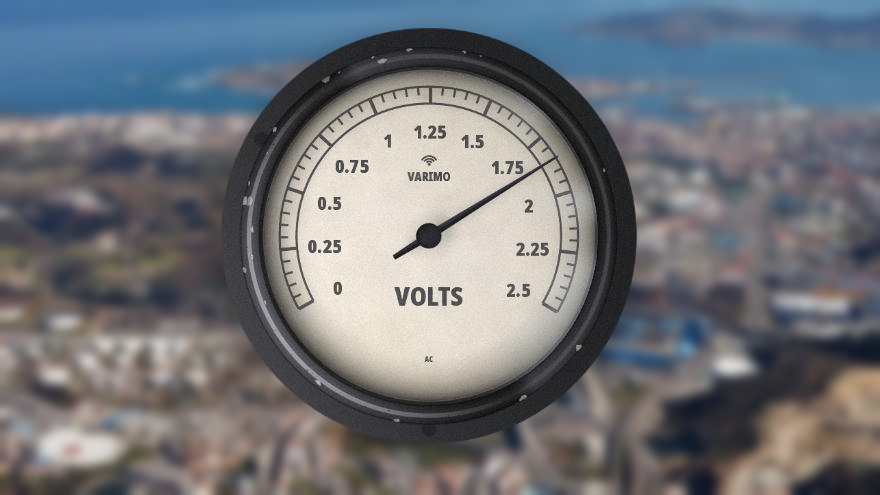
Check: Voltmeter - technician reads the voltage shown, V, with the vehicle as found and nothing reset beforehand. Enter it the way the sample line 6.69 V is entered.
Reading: 1.85 V
